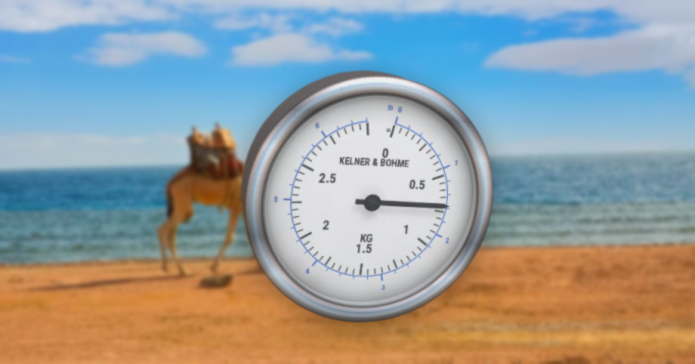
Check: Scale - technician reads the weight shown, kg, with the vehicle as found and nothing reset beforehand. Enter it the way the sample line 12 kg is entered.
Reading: 0.7 kg
